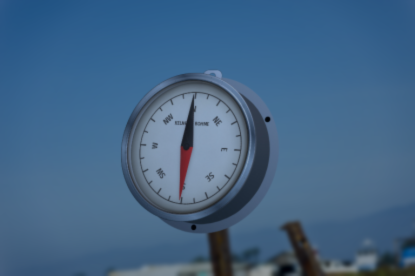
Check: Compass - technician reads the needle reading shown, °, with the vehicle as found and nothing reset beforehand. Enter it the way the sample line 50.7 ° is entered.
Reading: 180 °
